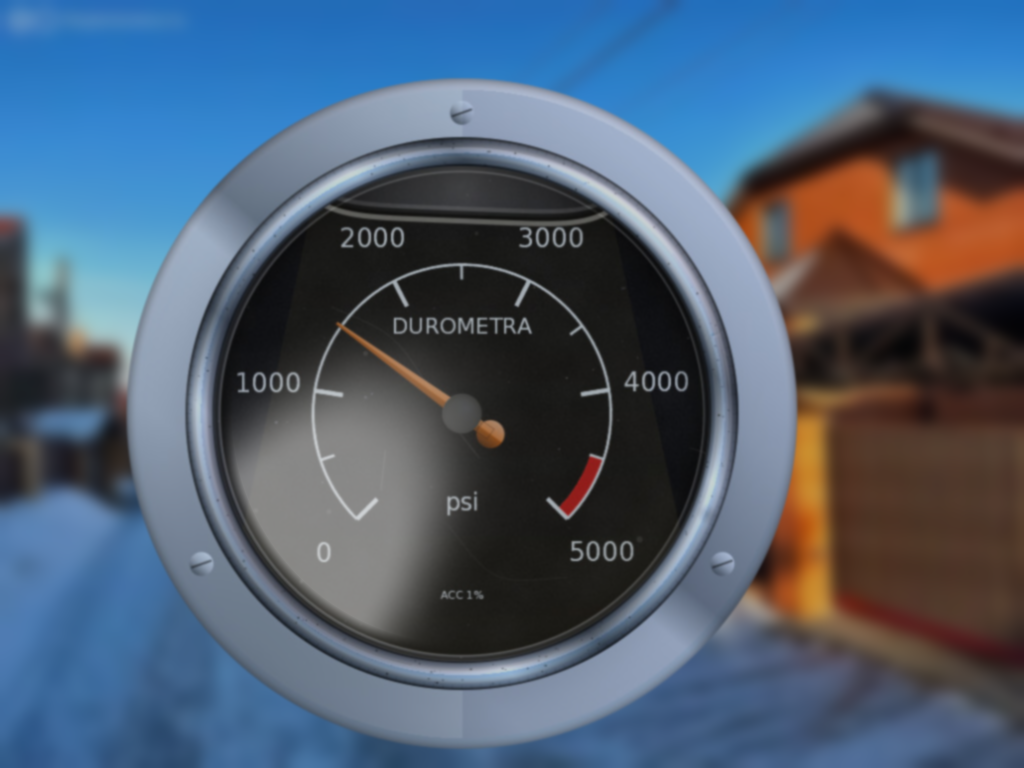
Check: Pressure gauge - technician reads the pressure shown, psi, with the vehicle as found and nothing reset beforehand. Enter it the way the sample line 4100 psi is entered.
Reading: 1500 psi
